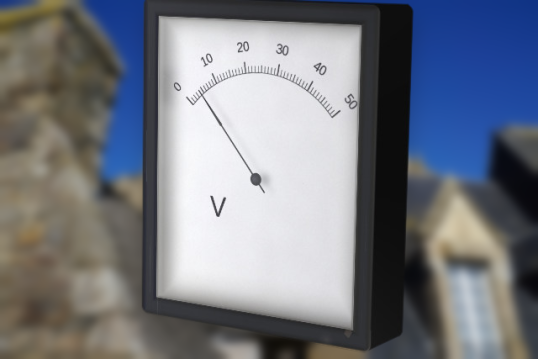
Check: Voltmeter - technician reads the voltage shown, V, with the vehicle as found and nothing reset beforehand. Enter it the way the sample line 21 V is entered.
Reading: 5 V
